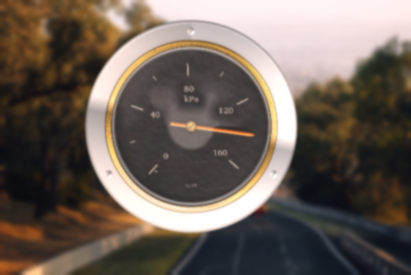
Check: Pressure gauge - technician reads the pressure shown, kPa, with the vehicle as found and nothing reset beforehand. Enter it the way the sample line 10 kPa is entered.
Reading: 140 kPa
